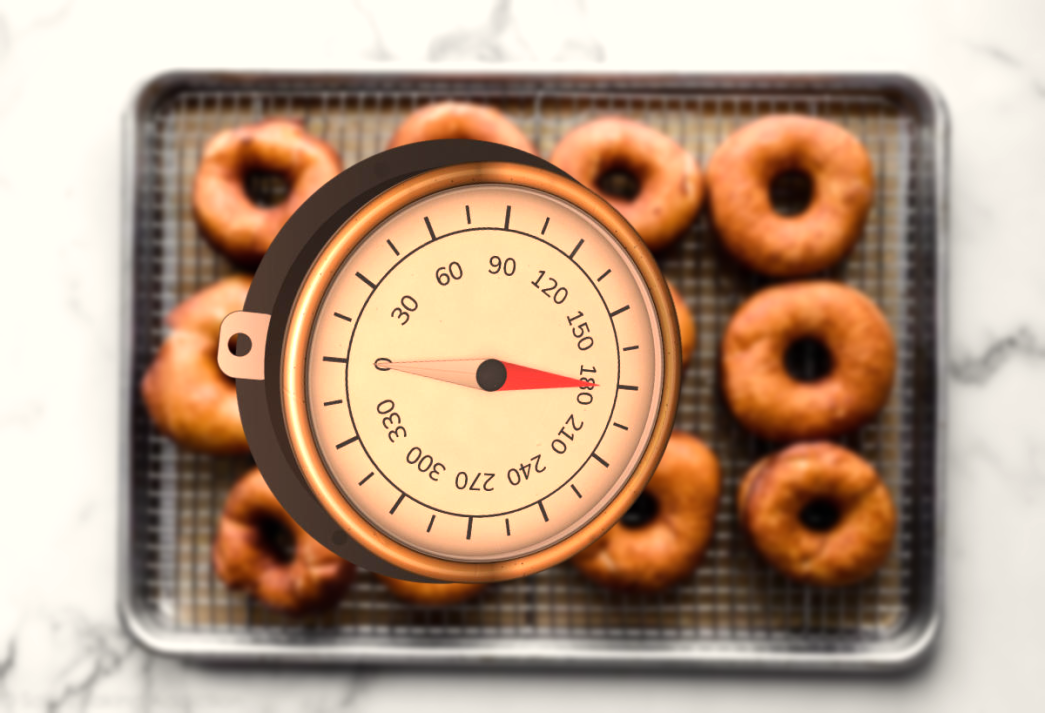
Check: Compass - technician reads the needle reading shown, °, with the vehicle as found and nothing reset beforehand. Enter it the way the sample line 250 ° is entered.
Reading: 180 °
